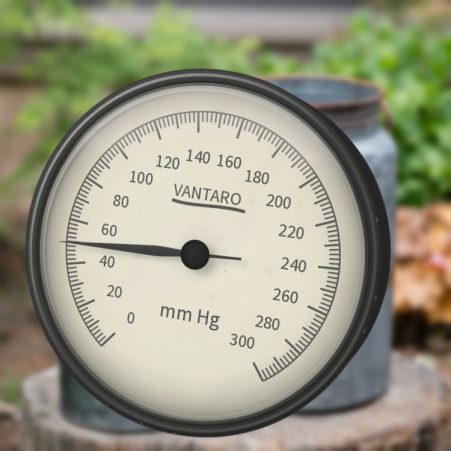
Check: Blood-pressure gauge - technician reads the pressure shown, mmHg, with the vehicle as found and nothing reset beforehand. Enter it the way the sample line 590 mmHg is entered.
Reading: 50 mmHg
